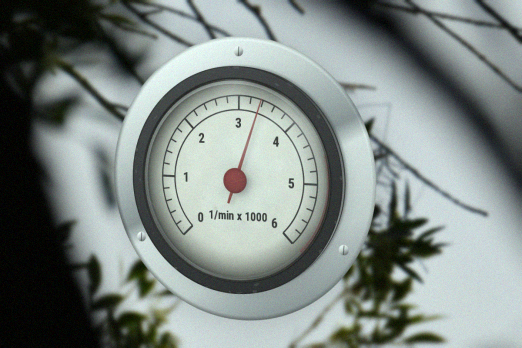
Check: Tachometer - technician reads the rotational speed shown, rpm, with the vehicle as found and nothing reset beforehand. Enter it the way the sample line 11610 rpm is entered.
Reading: 3400 rpm
